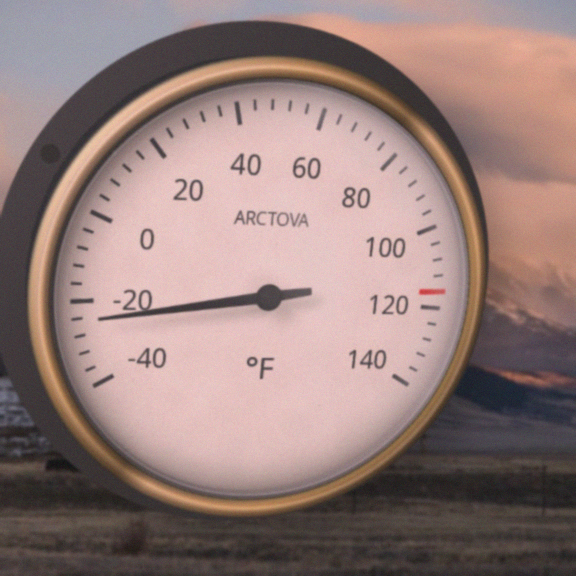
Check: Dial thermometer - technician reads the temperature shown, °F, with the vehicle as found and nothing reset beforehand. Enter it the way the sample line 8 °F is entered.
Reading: -24 °F
